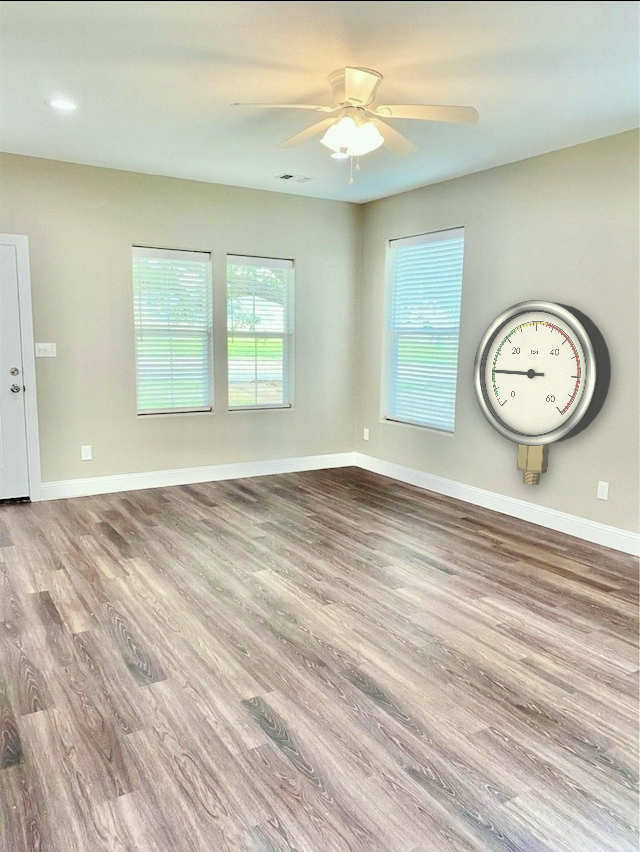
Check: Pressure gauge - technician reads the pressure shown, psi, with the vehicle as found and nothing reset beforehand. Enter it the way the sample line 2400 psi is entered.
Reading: 10 psi
